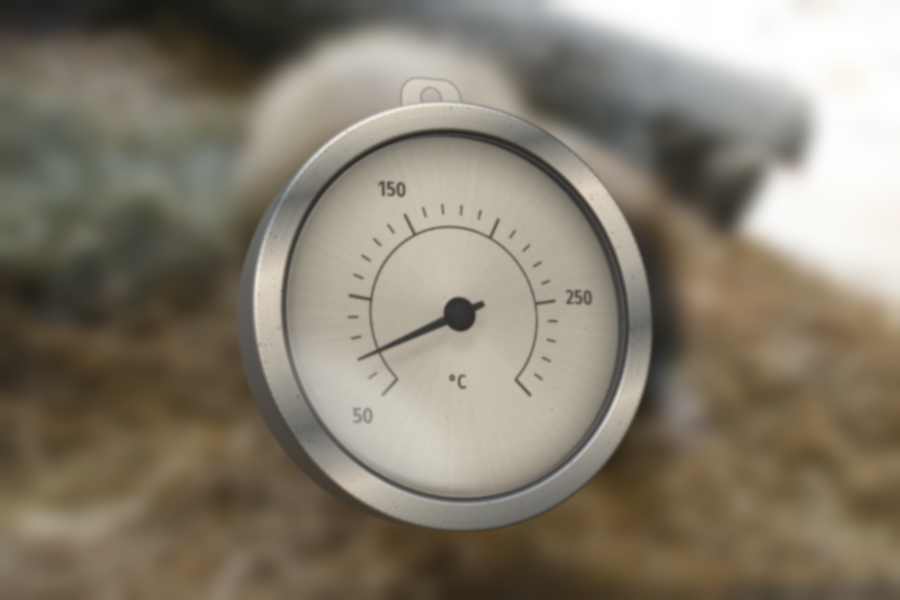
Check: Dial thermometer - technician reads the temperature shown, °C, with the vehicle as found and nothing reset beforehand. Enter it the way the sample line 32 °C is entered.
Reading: 70 °C
